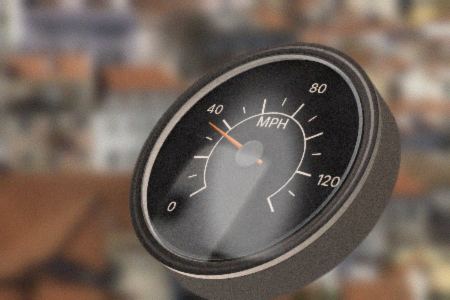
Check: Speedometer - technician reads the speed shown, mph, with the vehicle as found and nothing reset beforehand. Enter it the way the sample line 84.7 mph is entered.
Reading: 35 mph
